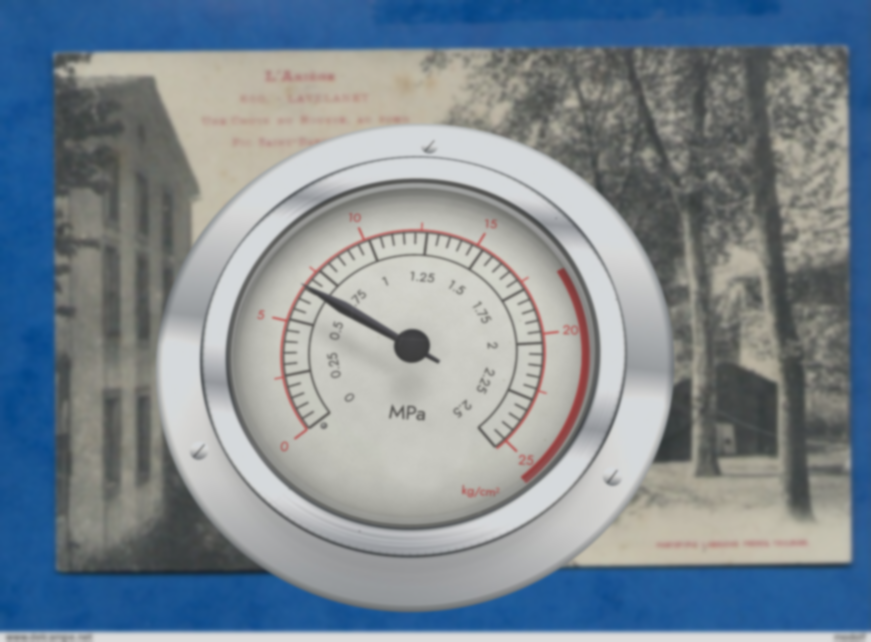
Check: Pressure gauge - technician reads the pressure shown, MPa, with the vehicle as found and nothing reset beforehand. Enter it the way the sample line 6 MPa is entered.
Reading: 0.65 MPa
